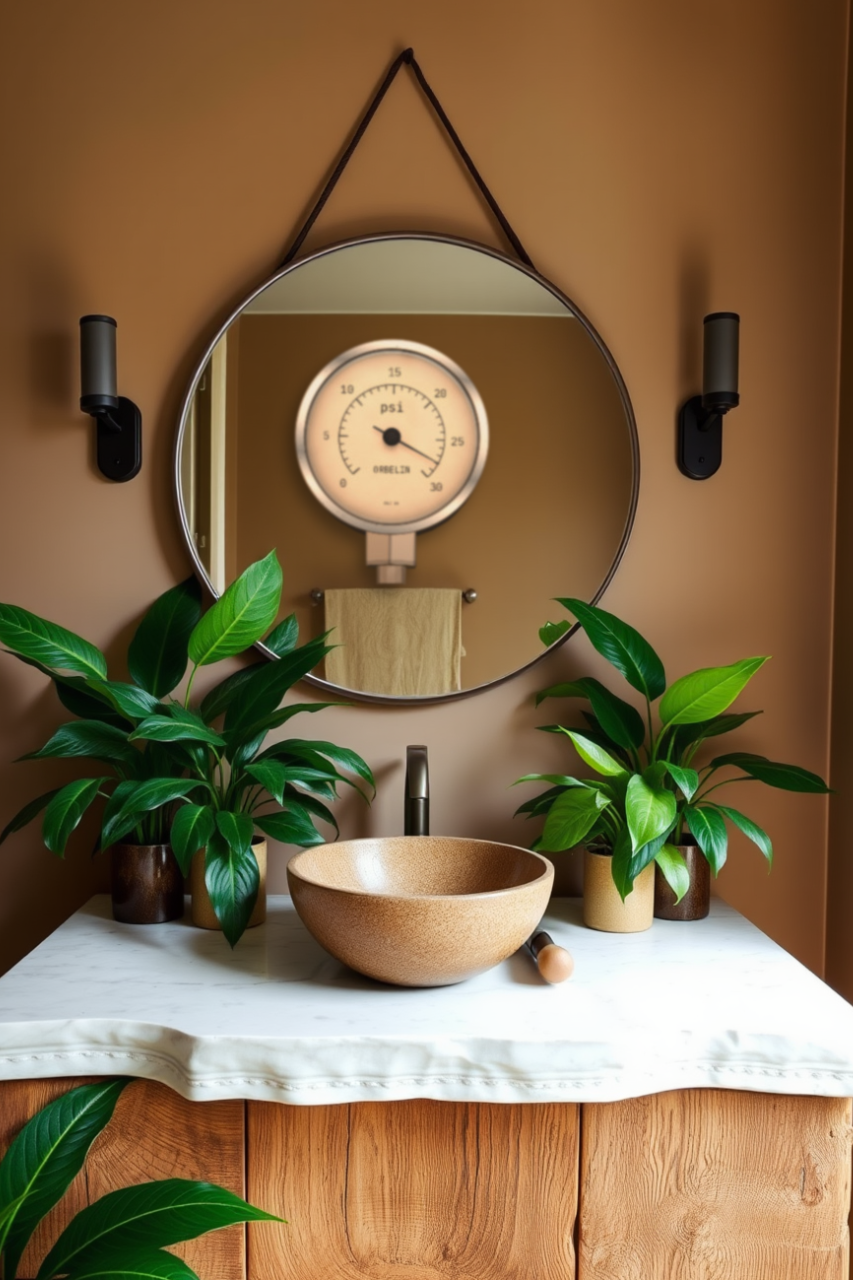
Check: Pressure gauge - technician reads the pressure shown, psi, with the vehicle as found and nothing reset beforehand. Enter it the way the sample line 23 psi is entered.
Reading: 28 psi
